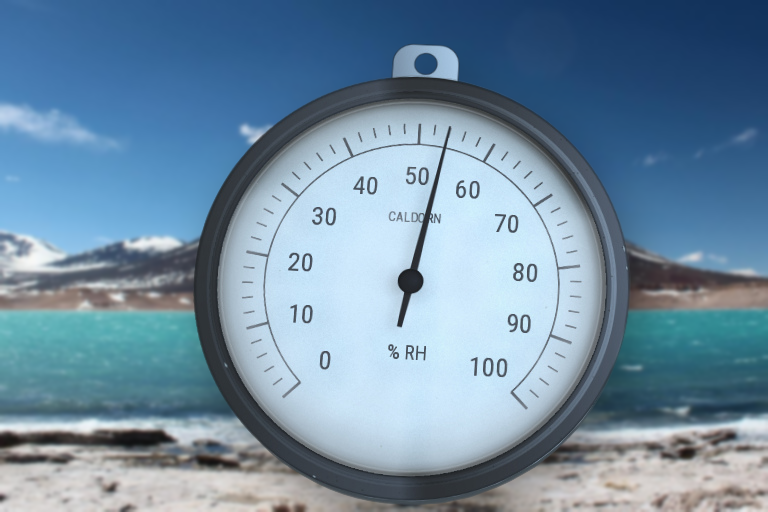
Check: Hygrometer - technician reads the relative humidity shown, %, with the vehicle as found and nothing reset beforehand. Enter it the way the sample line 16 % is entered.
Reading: 54 %
